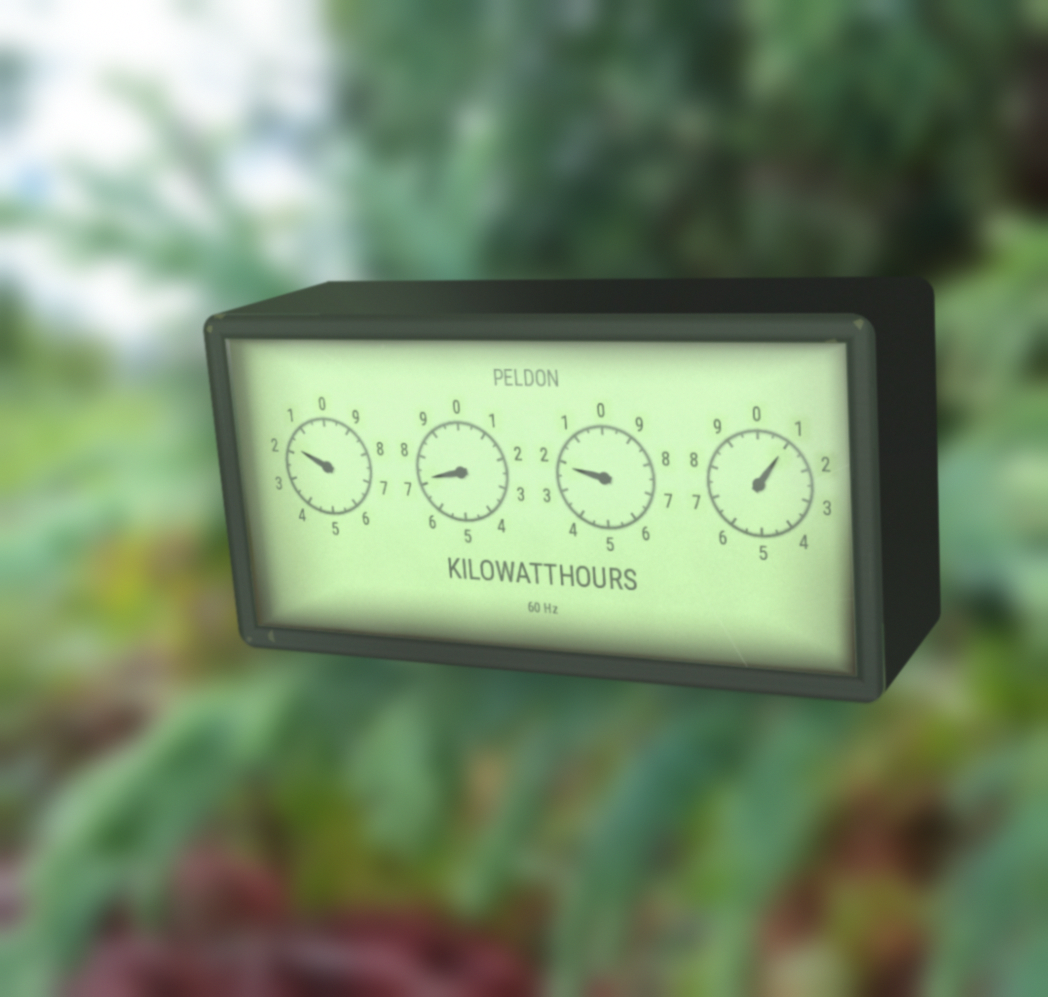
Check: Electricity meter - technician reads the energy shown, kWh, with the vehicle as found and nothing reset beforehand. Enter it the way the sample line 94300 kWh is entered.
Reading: 1721 kWh
